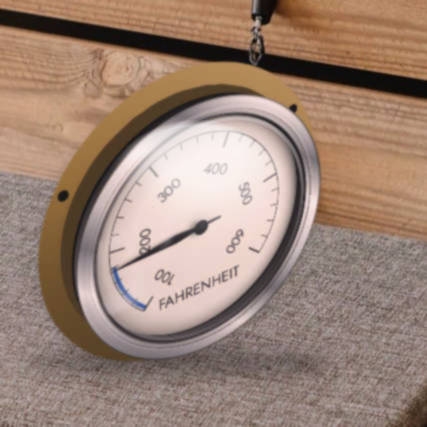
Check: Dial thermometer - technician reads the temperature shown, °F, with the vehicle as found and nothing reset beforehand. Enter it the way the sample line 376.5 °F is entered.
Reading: 180 °F
